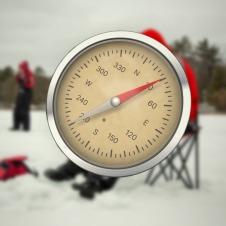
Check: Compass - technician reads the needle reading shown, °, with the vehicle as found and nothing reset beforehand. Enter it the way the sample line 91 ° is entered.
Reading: 30 °
